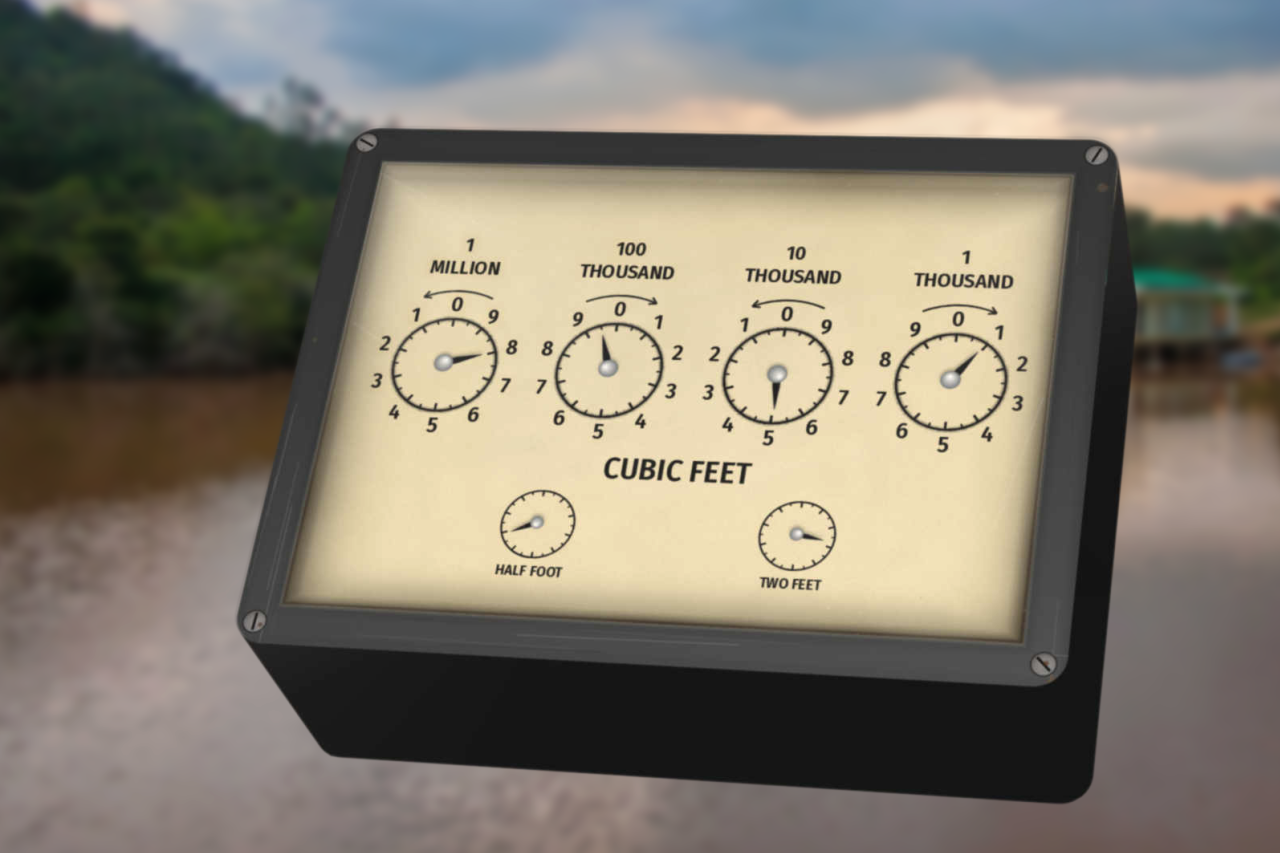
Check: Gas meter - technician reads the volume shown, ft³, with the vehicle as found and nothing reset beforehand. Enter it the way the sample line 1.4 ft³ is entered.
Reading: 795100 ft³
